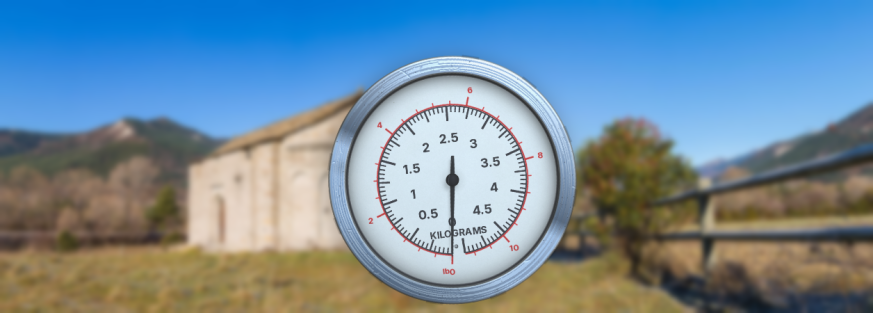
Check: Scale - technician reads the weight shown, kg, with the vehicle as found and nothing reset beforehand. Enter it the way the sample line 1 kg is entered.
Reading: 0 kg
